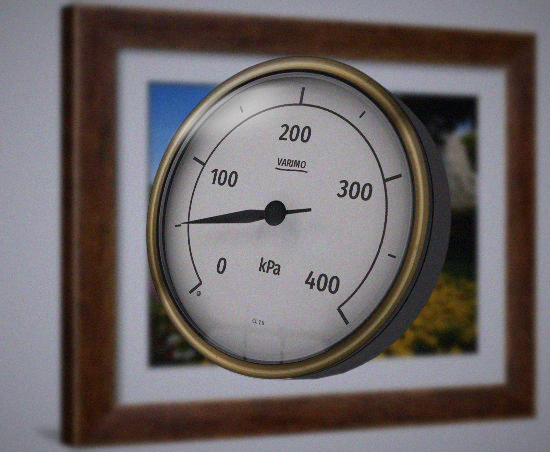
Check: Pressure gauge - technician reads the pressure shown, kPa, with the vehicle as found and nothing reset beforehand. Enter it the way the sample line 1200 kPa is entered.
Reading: 50 kPa
